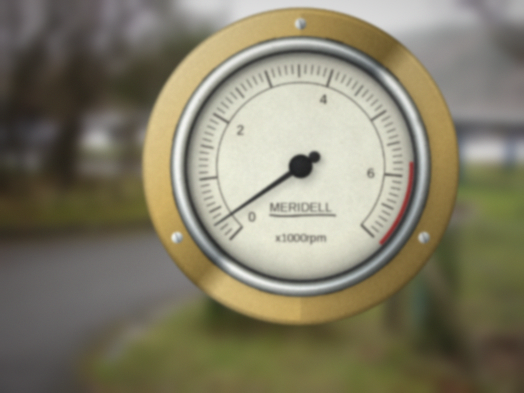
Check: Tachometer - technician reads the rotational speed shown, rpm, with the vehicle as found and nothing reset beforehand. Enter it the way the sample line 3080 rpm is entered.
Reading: 300 rpm
